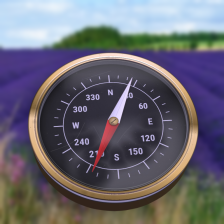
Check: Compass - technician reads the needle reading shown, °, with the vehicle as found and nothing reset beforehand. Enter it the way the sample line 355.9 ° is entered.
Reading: 205 °
